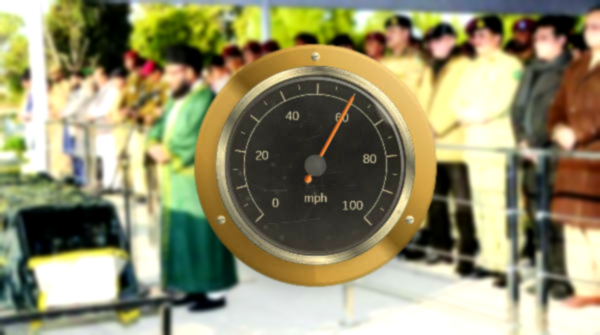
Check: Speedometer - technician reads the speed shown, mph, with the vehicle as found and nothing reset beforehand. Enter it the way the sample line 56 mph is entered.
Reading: 60 mph
